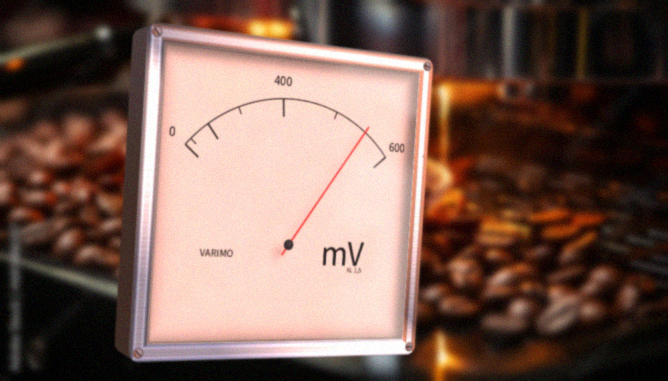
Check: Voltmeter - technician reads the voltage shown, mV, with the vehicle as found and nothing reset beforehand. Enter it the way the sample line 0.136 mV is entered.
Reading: 550 mV
